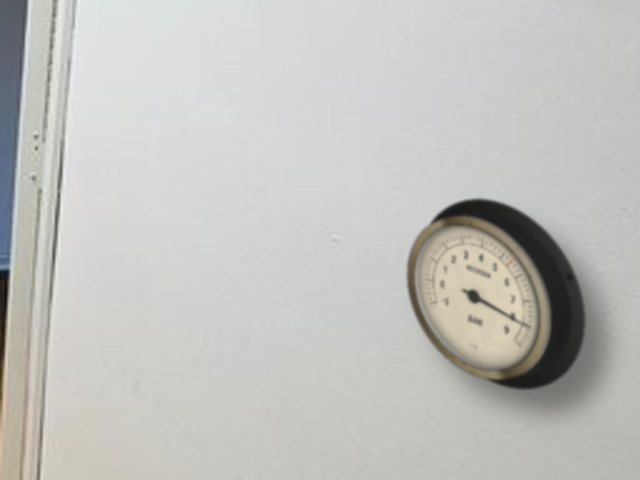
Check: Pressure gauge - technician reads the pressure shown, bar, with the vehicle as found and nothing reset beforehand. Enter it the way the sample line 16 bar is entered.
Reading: 8 bar
